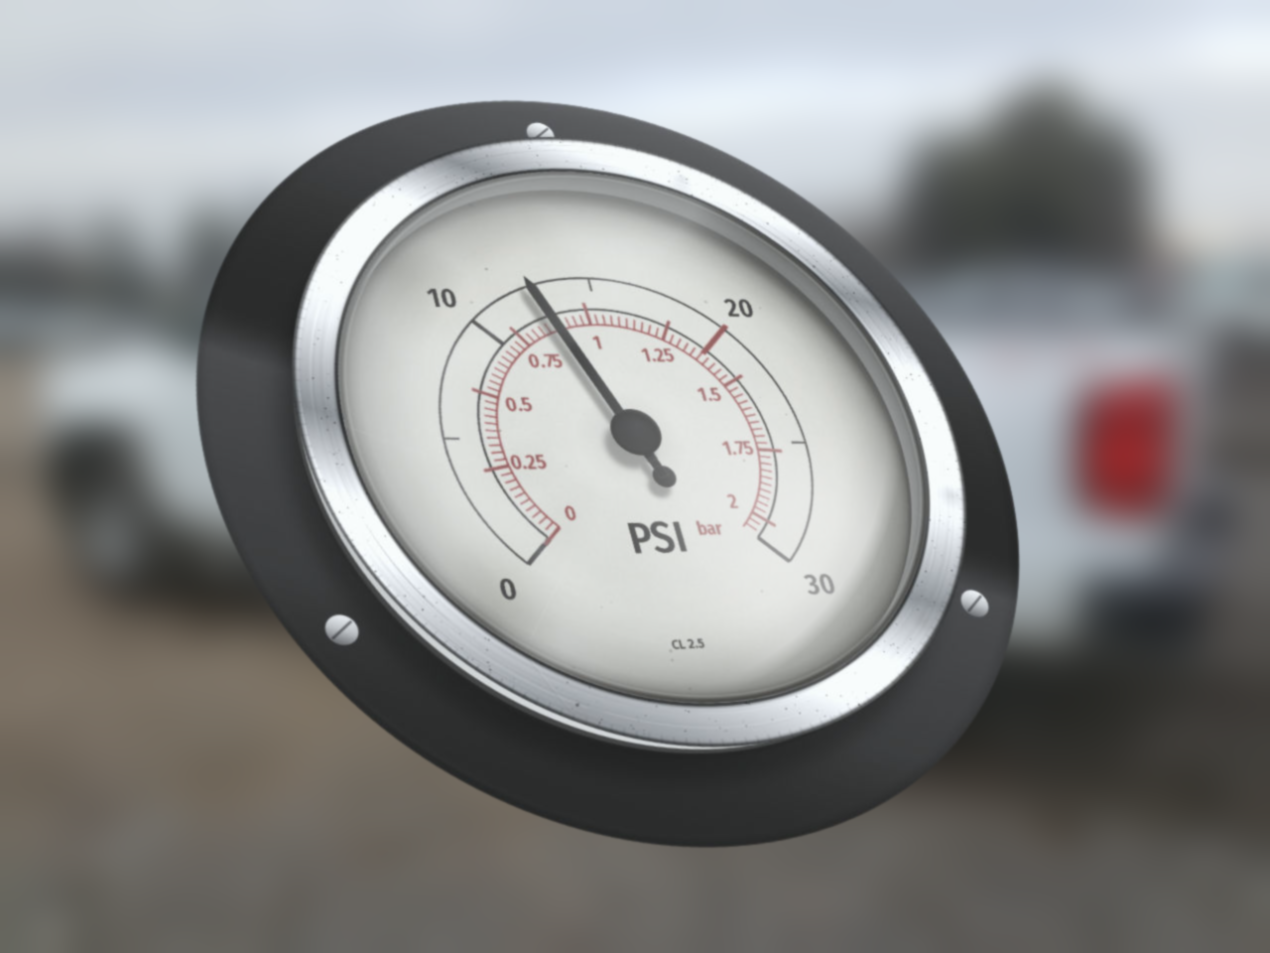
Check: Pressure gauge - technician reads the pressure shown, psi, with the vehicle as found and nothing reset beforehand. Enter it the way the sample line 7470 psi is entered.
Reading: 12.5 psi
